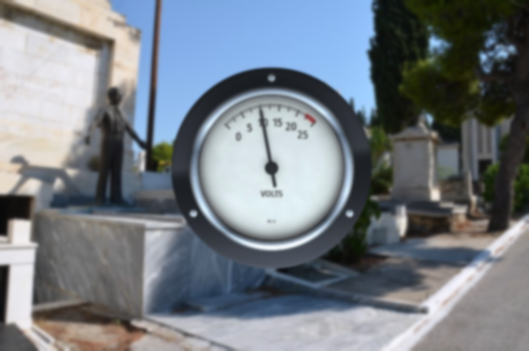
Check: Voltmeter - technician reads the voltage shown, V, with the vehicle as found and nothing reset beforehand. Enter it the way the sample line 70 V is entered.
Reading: 10 V
